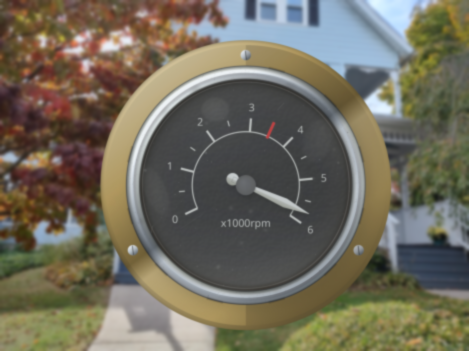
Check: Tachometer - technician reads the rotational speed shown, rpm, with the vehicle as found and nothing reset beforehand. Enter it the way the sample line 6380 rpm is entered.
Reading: 5750 rpm
